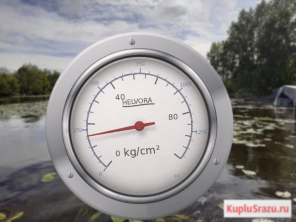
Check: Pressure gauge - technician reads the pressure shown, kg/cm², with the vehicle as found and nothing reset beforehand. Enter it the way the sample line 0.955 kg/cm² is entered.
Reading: 15 kg/cm²
